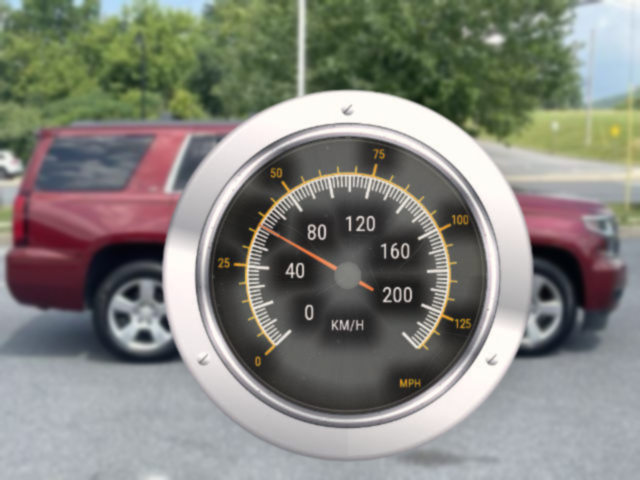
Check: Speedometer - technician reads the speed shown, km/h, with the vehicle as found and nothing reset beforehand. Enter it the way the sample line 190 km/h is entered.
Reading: 60 km/h
